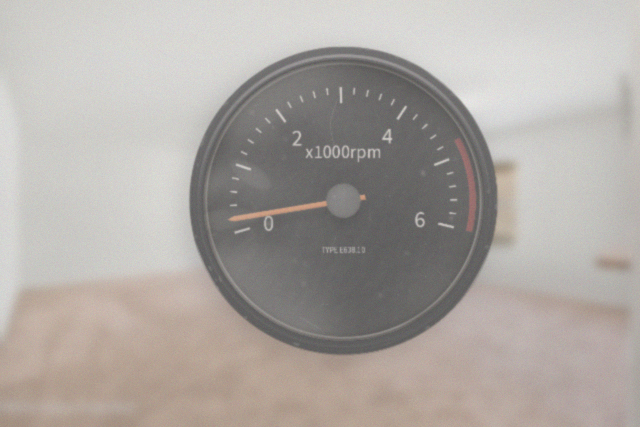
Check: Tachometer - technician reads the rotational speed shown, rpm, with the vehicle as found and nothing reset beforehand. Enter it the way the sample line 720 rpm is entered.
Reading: 200 rpm
